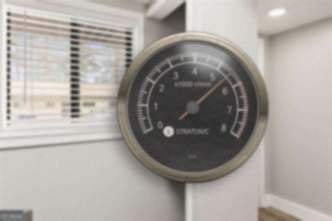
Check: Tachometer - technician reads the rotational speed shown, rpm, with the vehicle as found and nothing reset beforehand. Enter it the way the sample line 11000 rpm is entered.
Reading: 5500 rpm
